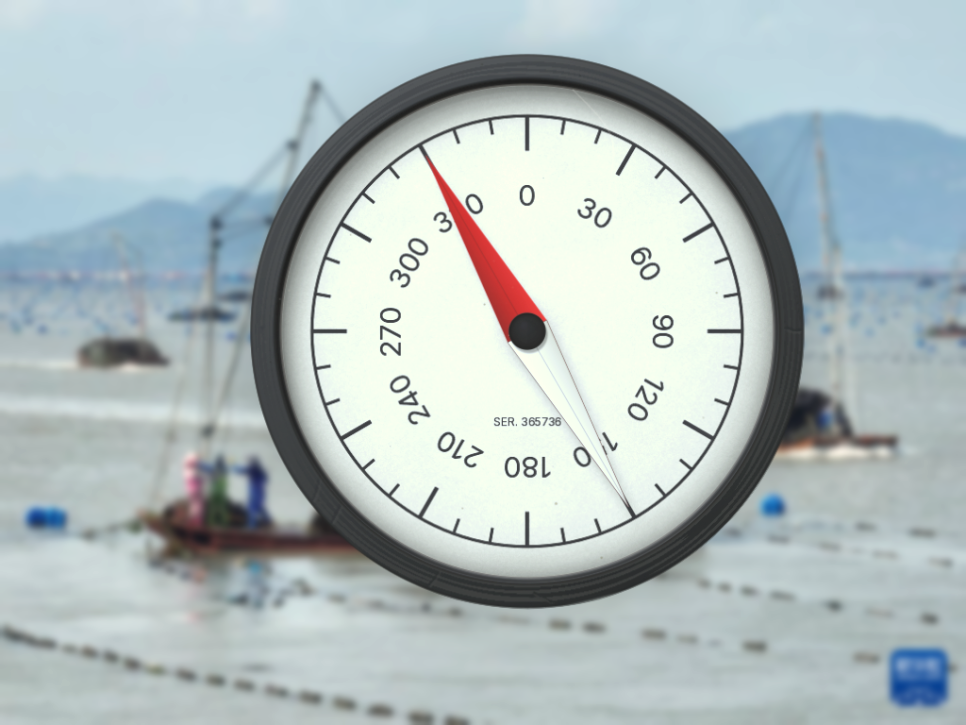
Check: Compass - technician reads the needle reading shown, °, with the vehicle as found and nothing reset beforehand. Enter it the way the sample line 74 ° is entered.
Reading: 330 °
